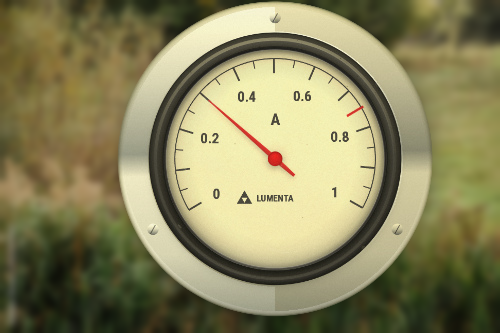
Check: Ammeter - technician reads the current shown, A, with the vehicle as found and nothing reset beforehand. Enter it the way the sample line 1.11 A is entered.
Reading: 0.3 A
